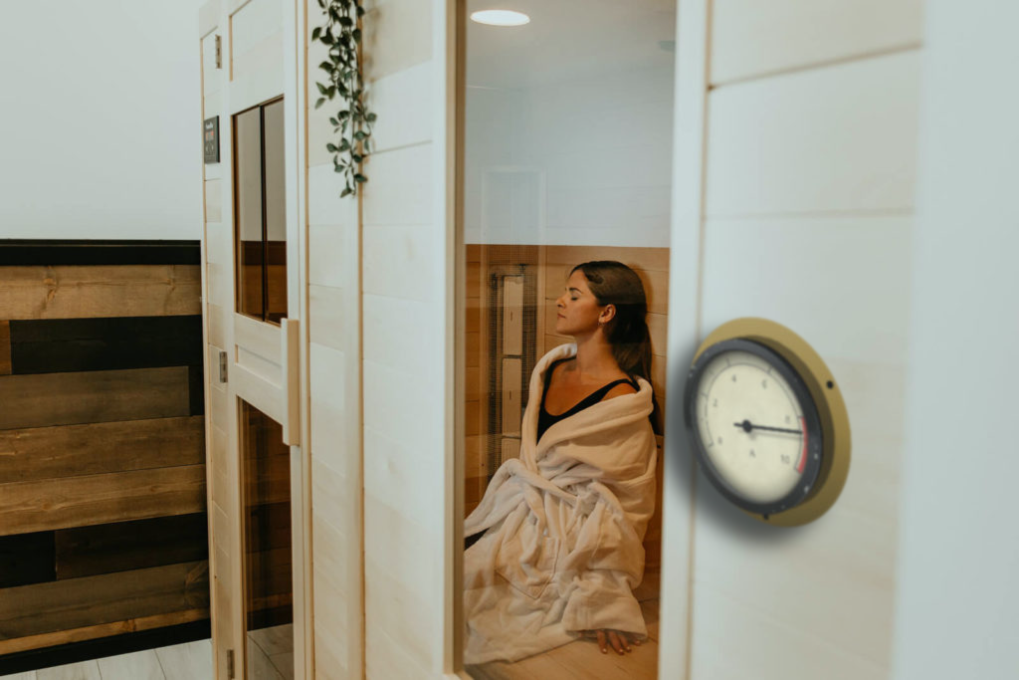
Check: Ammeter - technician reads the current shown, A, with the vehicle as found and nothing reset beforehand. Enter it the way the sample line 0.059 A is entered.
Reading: 8.5 A
